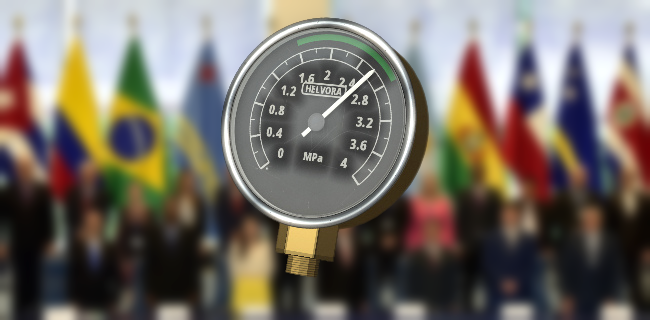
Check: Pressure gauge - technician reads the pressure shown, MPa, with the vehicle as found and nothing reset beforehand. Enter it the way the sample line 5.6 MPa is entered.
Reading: 2.6 MPa
